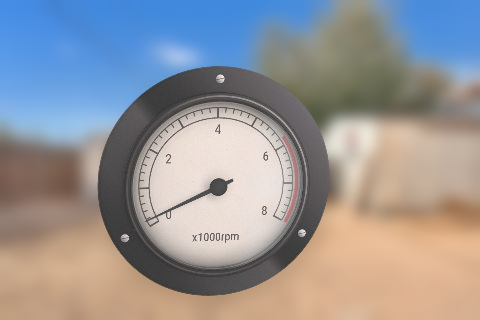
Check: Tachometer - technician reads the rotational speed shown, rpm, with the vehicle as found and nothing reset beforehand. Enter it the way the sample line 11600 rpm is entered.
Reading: 200 rpm
